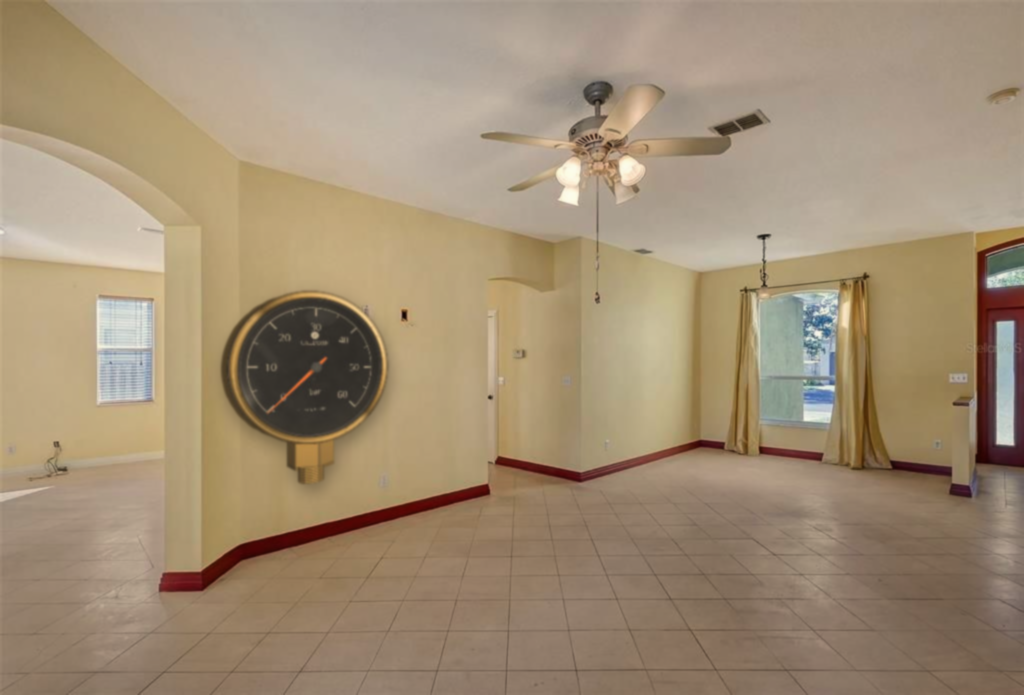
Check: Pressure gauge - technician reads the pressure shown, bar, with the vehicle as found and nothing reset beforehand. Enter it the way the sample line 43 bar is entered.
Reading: 0 bar
